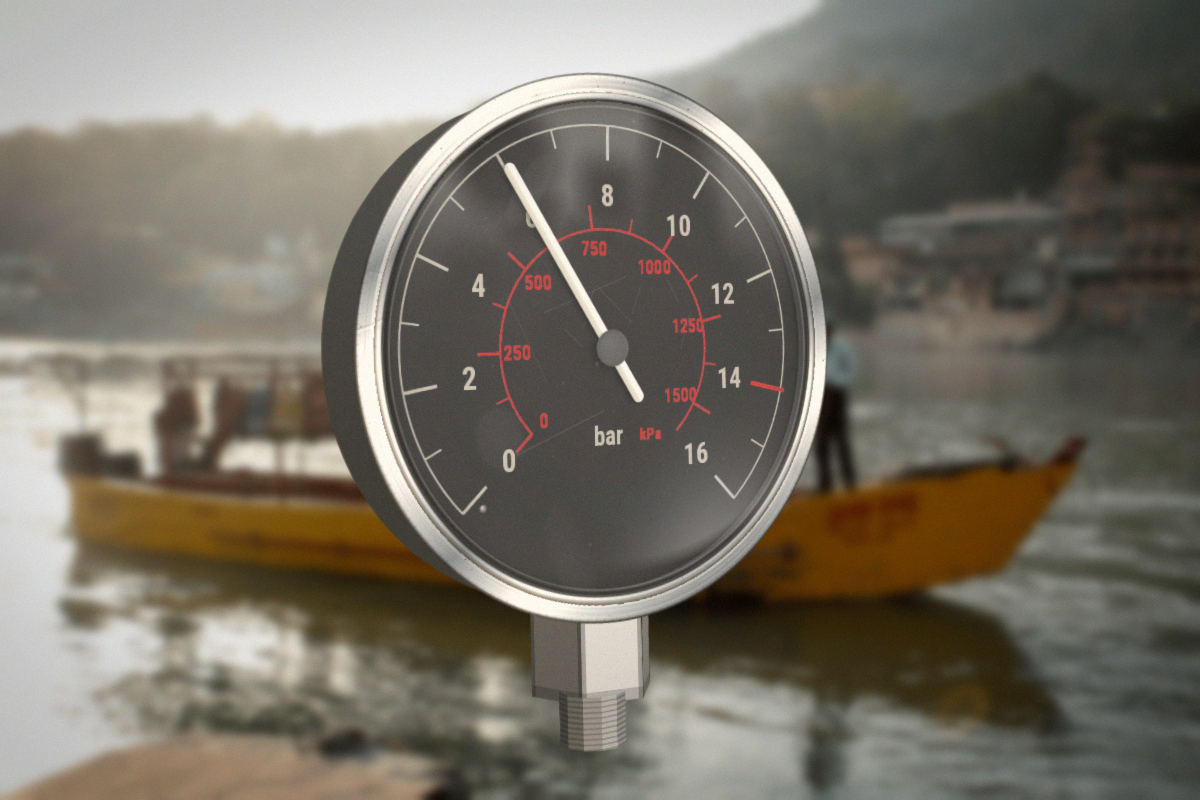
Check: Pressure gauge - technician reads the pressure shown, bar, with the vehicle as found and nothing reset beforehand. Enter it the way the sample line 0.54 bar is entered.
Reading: 6 bar
